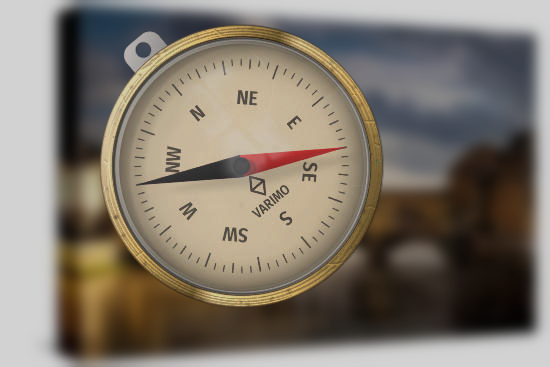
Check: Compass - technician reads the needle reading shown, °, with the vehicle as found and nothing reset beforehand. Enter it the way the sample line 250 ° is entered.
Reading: 120 °
